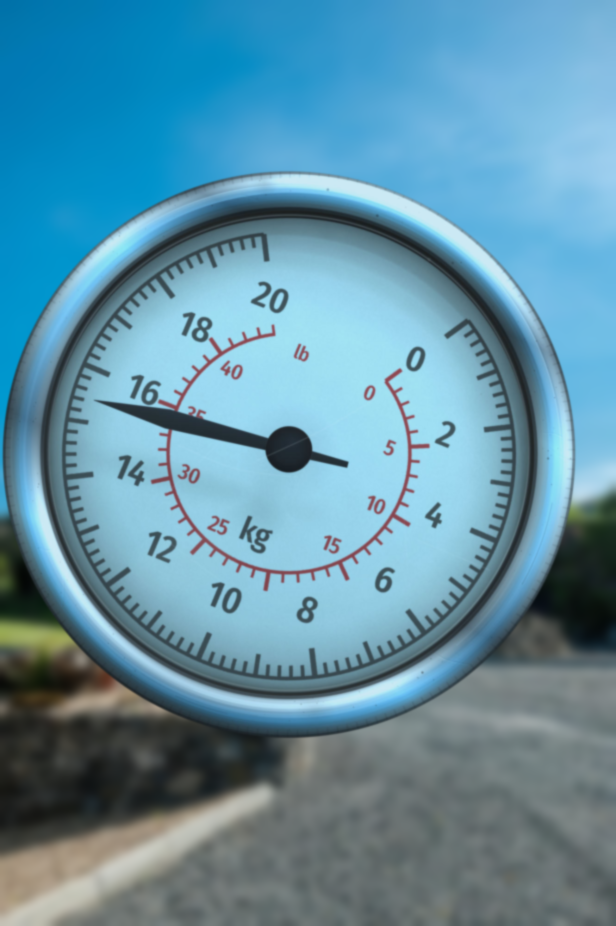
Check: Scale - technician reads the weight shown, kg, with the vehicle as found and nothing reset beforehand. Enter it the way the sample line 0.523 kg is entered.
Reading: 15.4 kg
